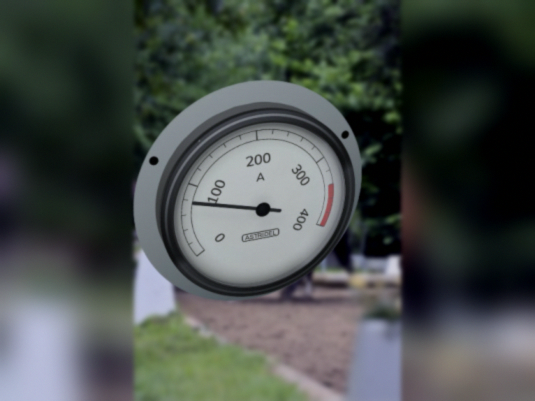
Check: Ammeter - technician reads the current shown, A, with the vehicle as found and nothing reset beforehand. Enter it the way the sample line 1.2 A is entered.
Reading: 80 A
